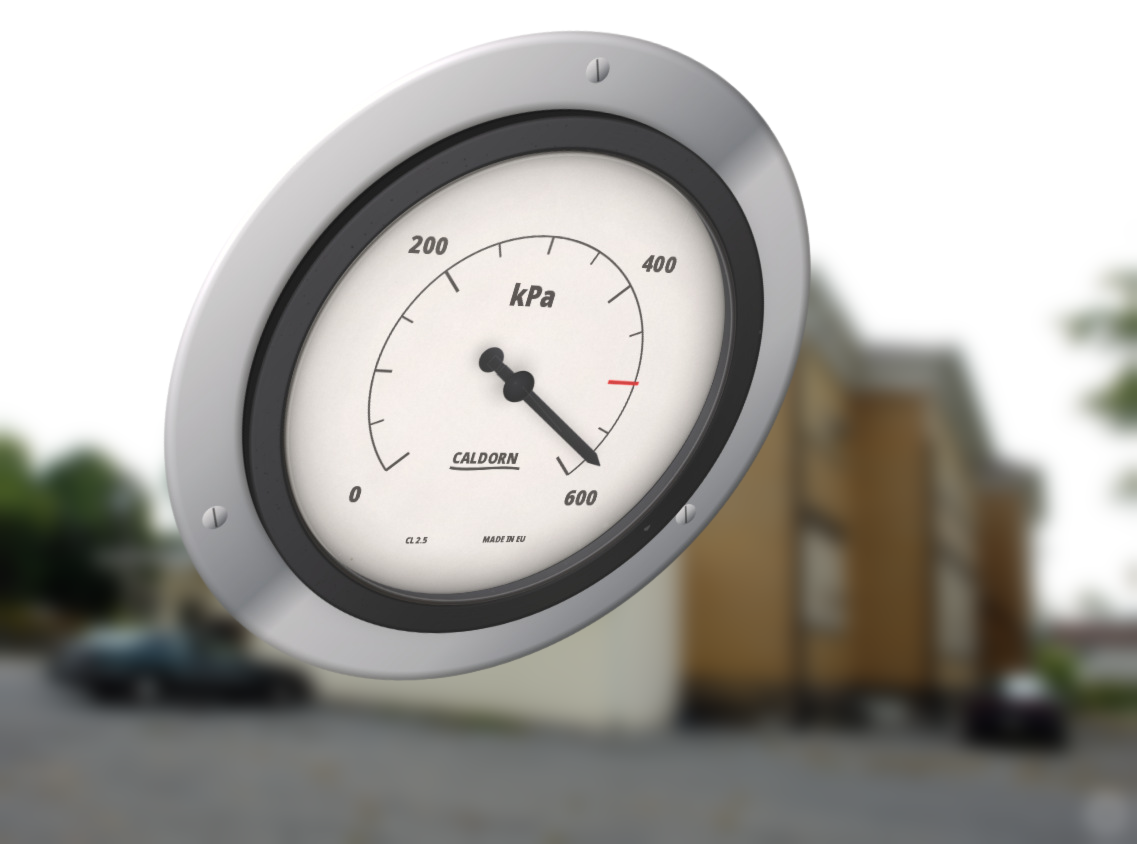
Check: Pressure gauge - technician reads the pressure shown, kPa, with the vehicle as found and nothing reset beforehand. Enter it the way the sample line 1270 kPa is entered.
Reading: 575 kPa
